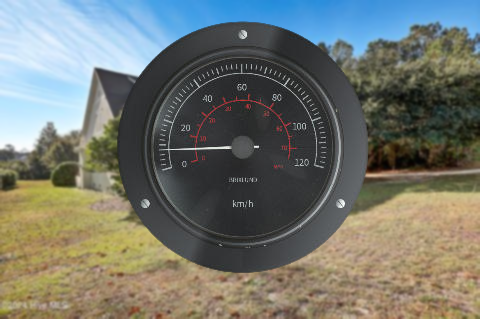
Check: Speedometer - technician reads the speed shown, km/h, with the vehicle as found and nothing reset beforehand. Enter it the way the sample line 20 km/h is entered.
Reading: 8 km/h
